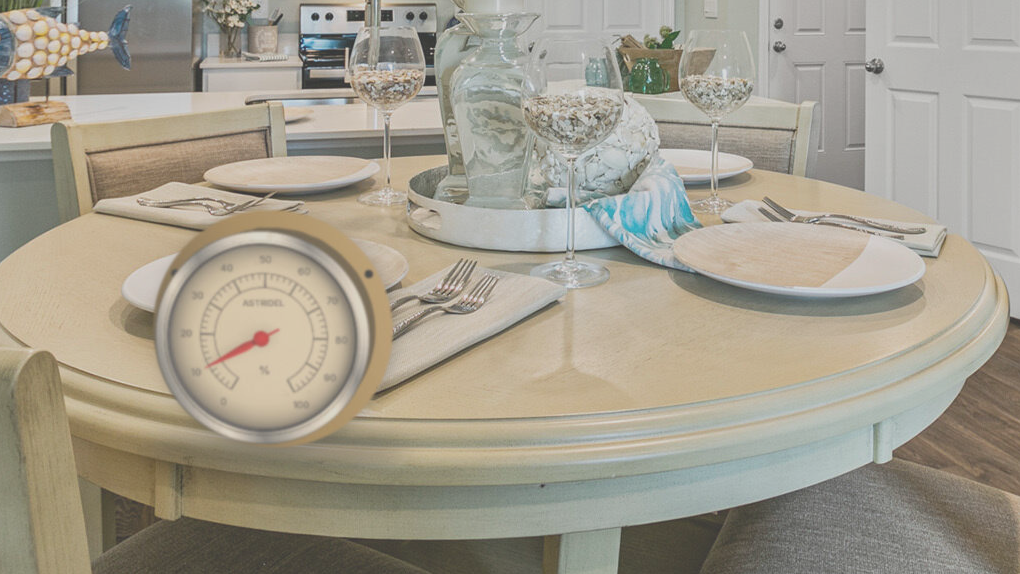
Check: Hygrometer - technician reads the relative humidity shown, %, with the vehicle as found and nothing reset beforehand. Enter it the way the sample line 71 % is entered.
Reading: 10 %
